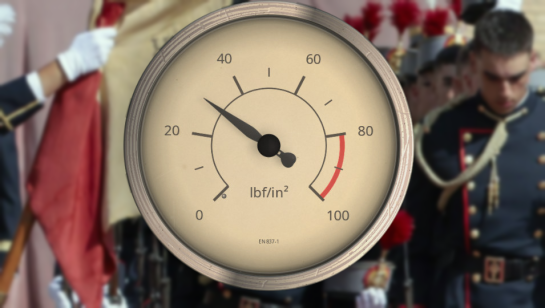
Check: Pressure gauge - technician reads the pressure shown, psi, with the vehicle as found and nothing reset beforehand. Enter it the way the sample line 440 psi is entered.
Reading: 30 psi
